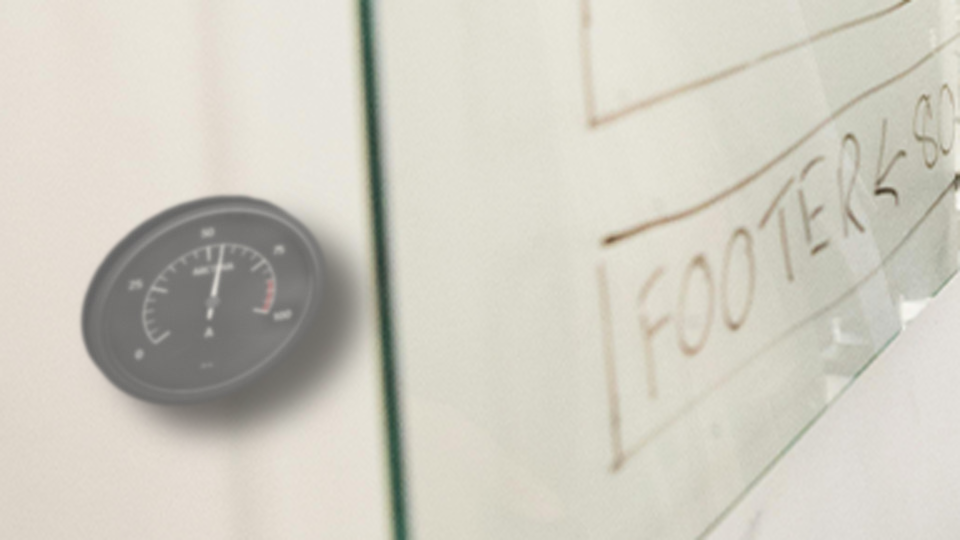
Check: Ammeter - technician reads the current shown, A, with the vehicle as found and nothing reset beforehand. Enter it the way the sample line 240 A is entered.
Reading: 55 A
